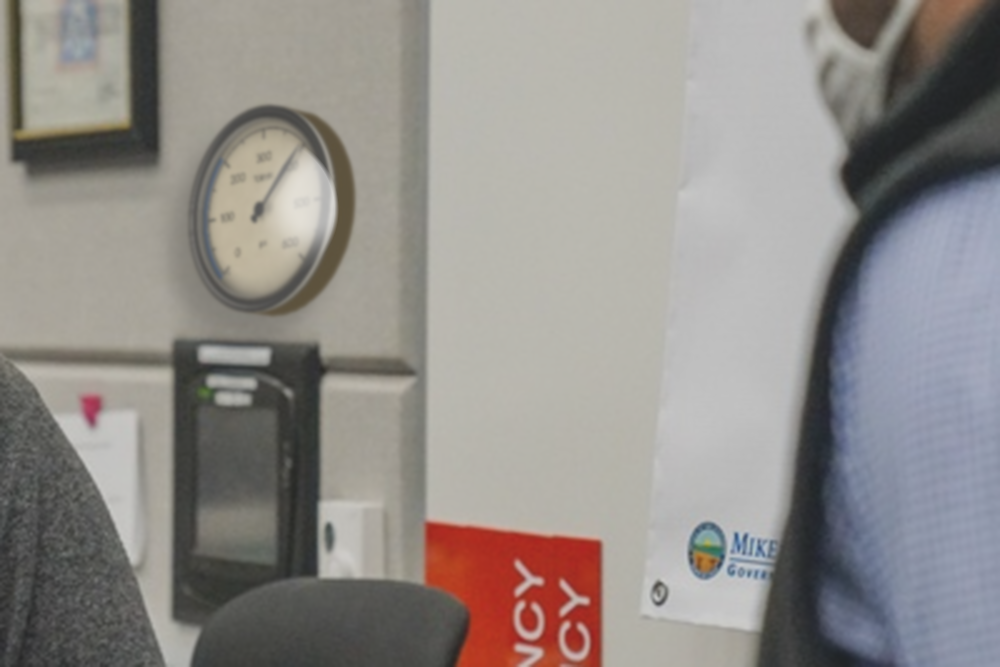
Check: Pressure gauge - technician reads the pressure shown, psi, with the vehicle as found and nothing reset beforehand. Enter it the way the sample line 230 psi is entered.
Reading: 400 psi
